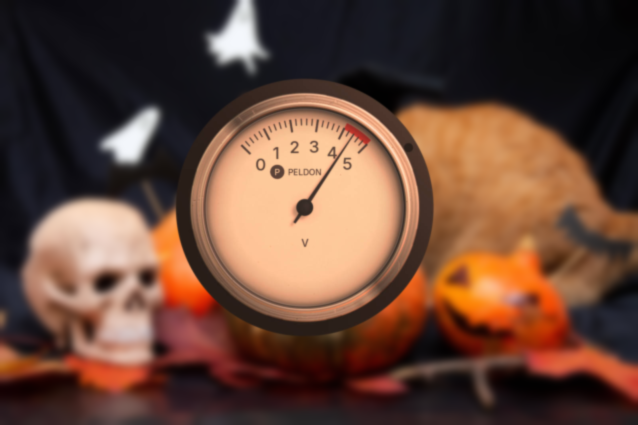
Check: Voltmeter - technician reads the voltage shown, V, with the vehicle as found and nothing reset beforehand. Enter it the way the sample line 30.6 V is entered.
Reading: 4.4 V
